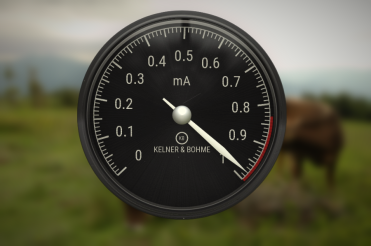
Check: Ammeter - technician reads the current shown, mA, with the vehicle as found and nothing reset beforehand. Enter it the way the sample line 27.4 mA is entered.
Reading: 0.98 mA
